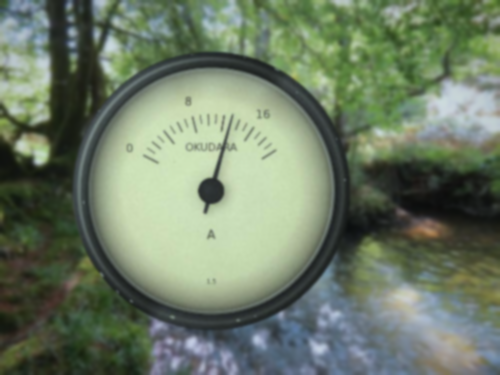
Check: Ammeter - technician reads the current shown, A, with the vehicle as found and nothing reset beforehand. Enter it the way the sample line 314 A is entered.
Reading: 13 A
